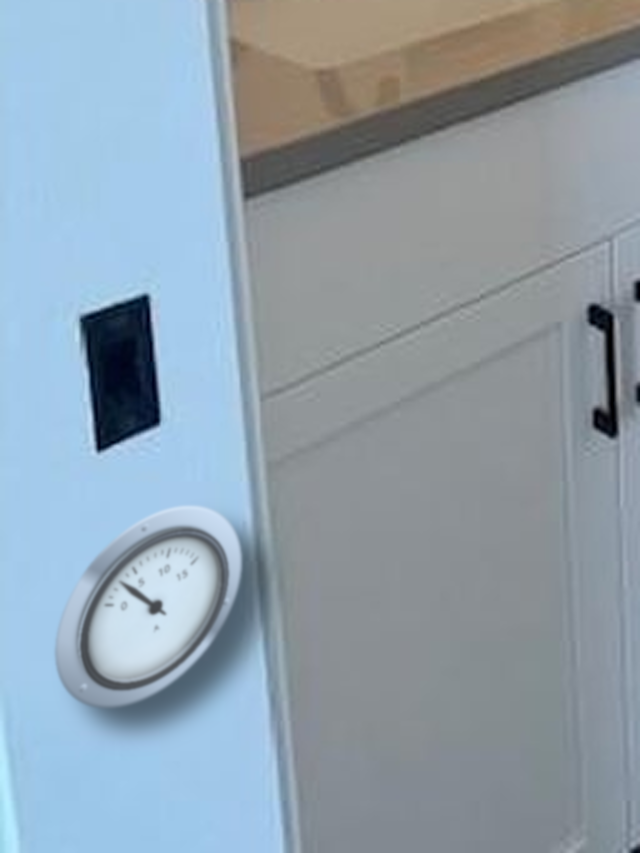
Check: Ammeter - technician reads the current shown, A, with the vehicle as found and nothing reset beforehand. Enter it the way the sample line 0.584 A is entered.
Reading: 3 A
